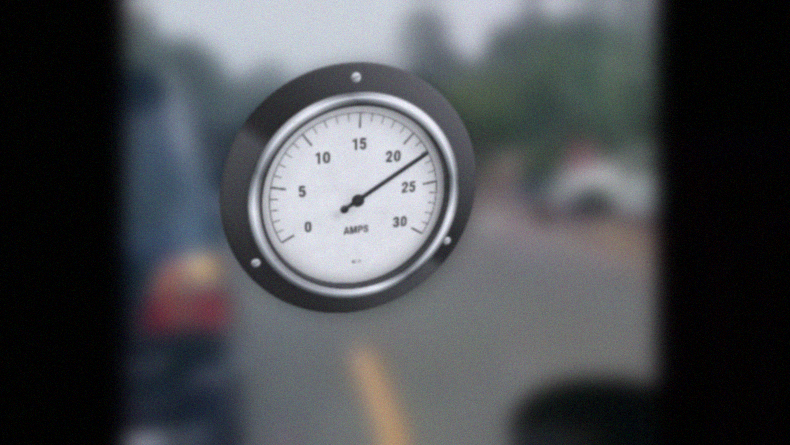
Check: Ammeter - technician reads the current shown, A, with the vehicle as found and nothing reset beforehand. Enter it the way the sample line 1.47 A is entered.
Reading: 22 A
